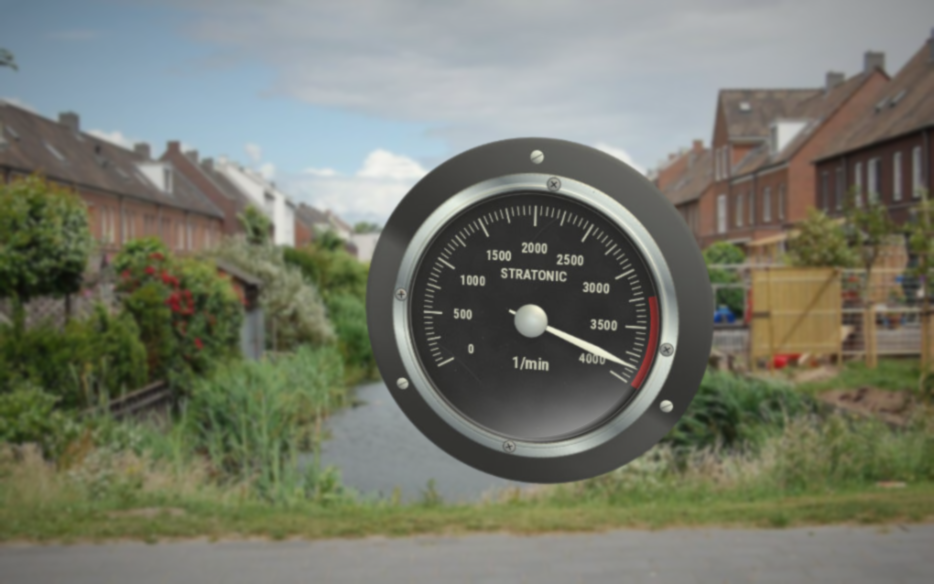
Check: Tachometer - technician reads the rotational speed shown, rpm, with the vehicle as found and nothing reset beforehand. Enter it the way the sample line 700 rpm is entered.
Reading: 3850 rpm
